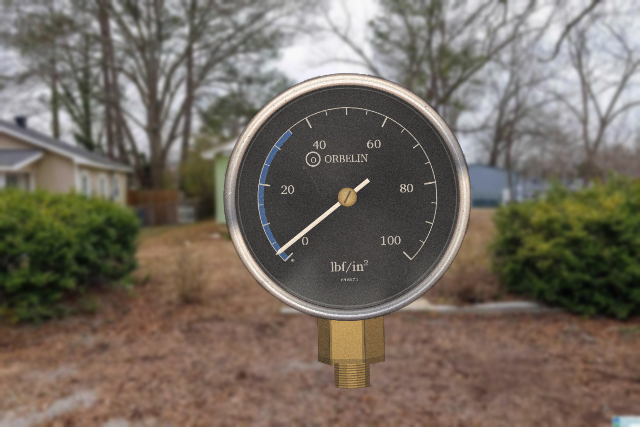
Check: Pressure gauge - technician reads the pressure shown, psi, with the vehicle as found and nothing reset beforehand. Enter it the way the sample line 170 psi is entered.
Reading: 2.5 psi
